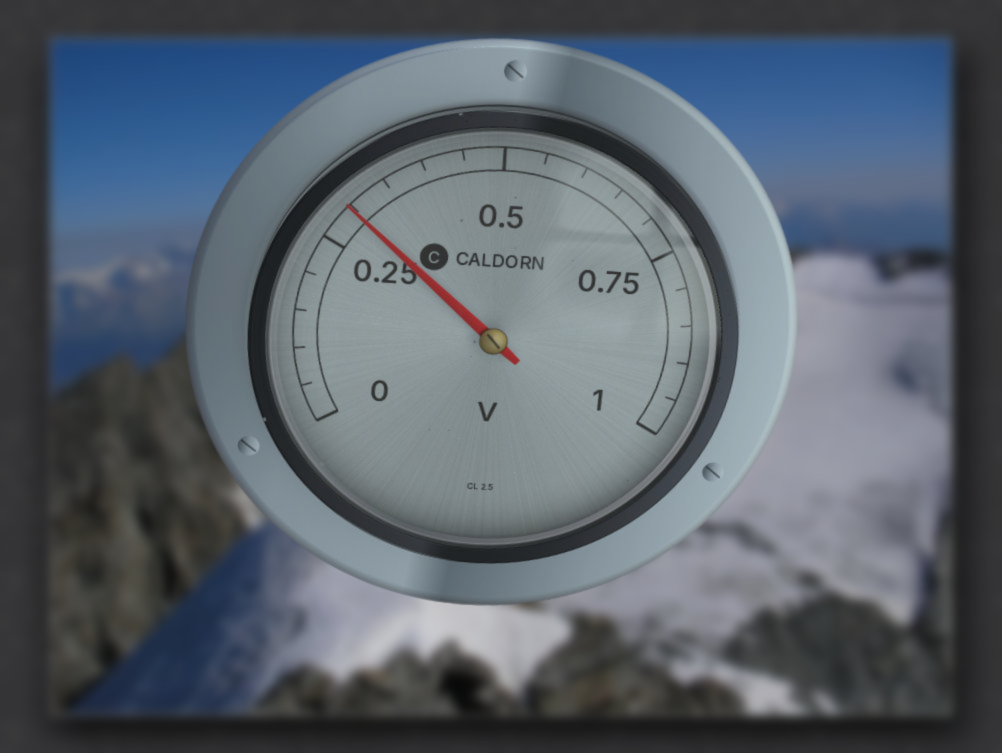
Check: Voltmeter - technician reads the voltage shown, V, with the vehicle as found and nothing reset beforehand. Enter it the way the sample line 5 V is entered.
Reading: 0.3 V
